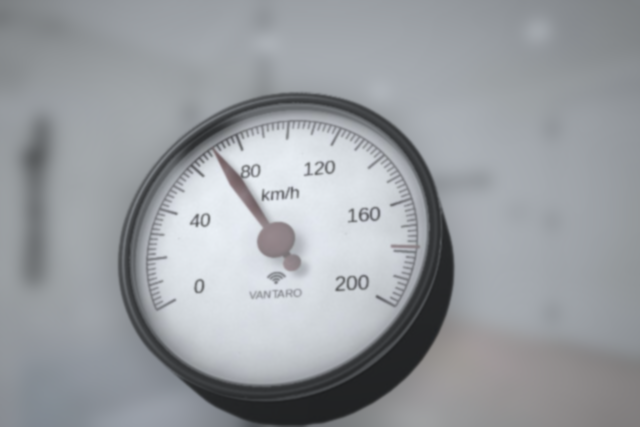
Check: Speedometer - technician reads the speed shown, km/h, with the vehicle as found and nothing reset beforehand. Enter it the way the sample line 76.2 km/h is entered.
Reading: 70 km/h
